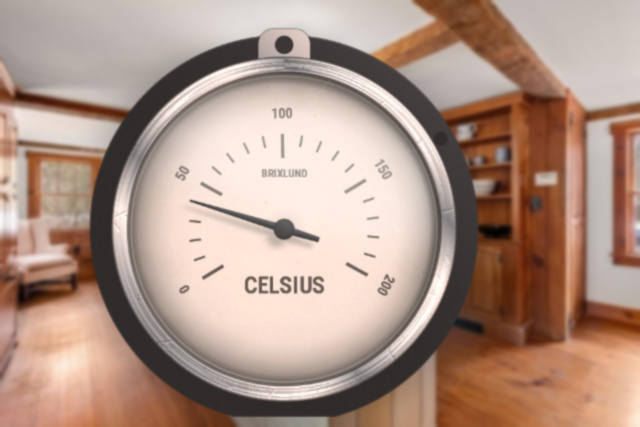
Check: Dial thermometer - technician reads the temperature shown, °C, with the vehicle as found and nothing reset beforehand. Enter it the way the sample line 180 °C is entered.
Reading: 40 °C
